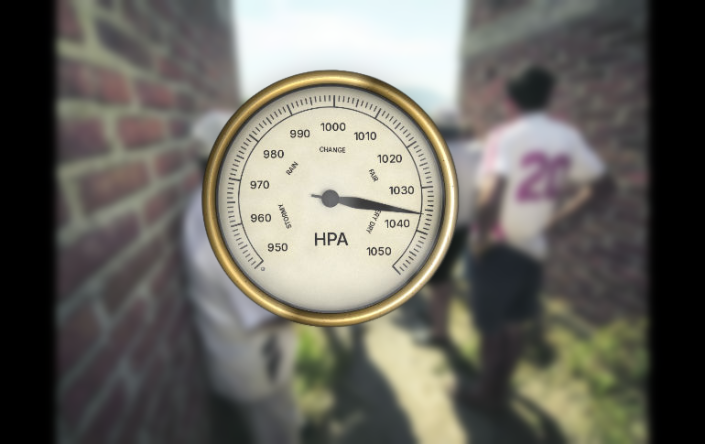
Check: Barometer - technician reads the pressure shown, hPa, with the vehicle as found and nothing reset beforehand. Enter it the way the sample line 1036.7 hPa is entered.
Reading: 1036 hPa
